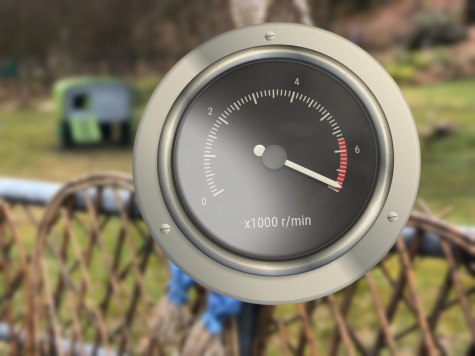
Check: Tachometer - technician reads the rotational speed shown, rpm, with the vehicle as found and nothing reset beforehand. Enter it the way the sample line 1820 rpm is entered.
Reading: 6900 rpm
